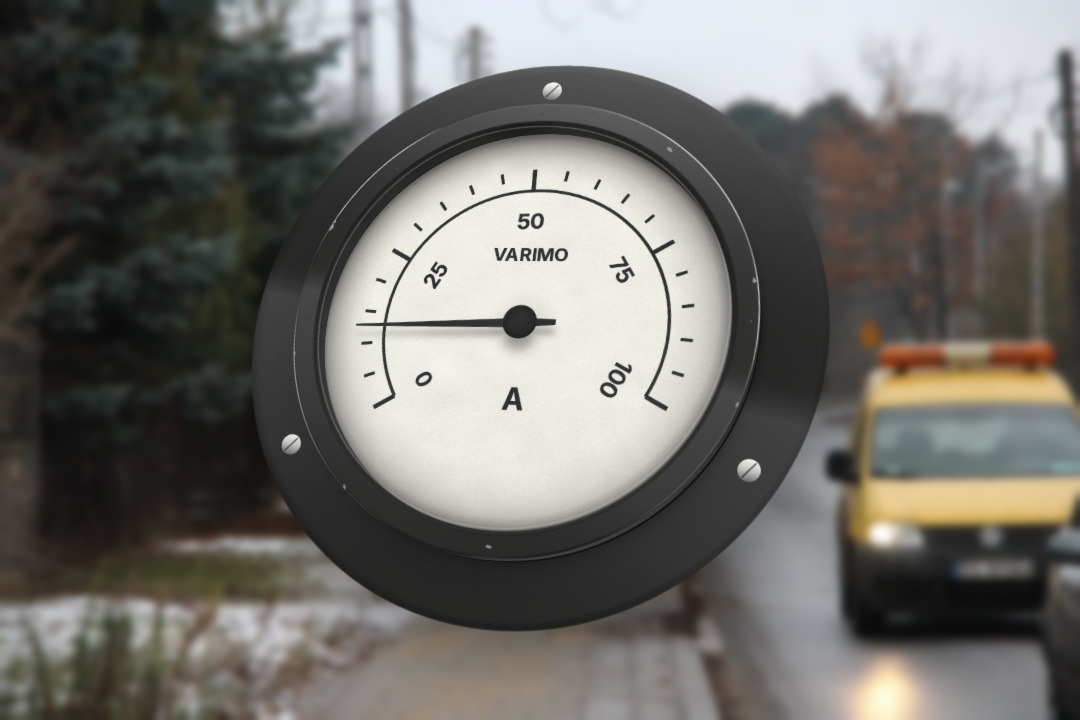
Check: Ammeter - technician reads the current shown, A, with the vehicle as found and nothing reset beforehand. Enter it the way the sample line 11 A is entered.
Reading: 12.5 A
